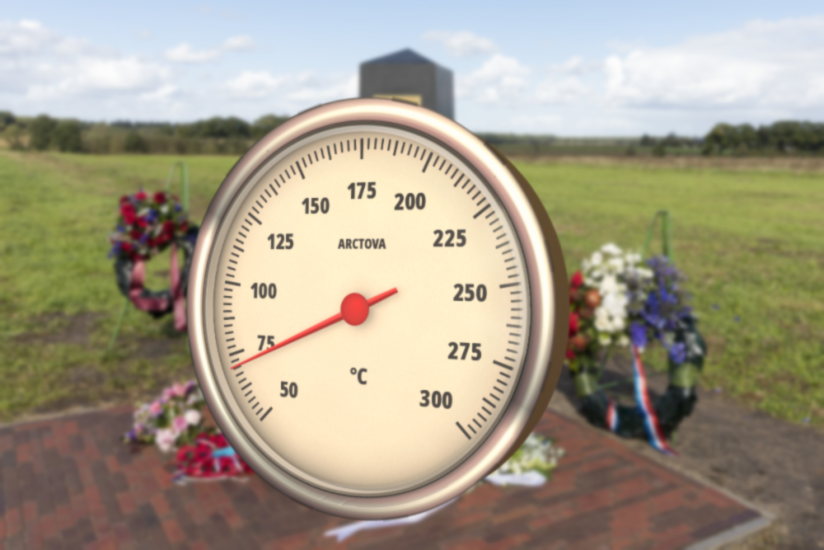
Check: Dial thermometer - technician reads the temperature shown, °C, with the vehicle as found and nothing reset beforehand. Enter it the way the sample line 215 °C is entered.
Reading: 70 °C
